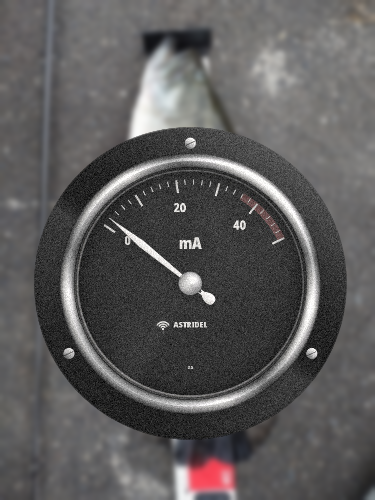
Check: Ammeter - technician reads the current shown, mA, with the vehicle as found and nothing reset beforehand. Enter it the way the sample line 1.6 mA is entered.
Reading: 2 mA
